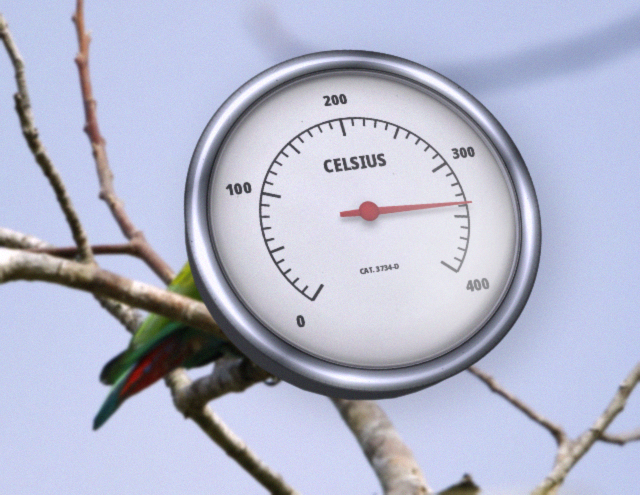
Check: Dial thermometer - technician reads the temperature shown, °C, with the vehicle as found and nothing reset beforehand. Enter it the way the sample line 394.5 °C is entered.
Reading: 340 °C
